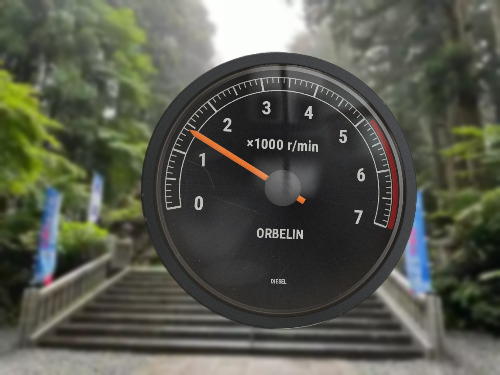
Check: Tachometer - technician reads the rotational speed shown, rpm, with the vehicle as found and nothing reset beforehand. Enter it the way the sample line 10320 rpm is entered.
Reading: 1400 rpm
